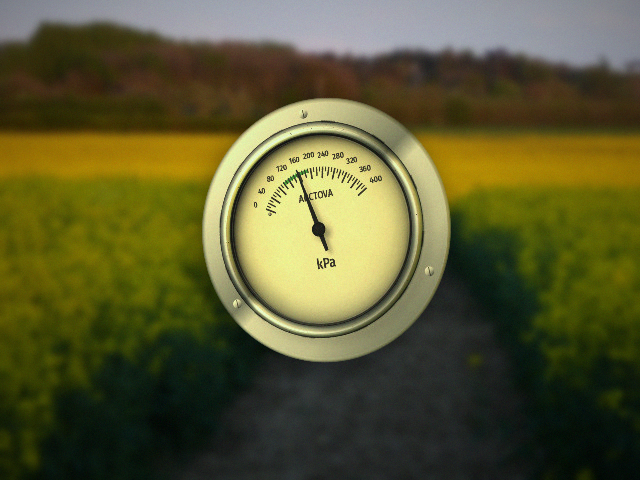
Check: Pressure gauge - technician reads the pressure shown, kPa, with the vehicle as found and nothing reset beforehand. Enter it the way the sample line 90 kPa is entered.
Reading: 160 kPa
